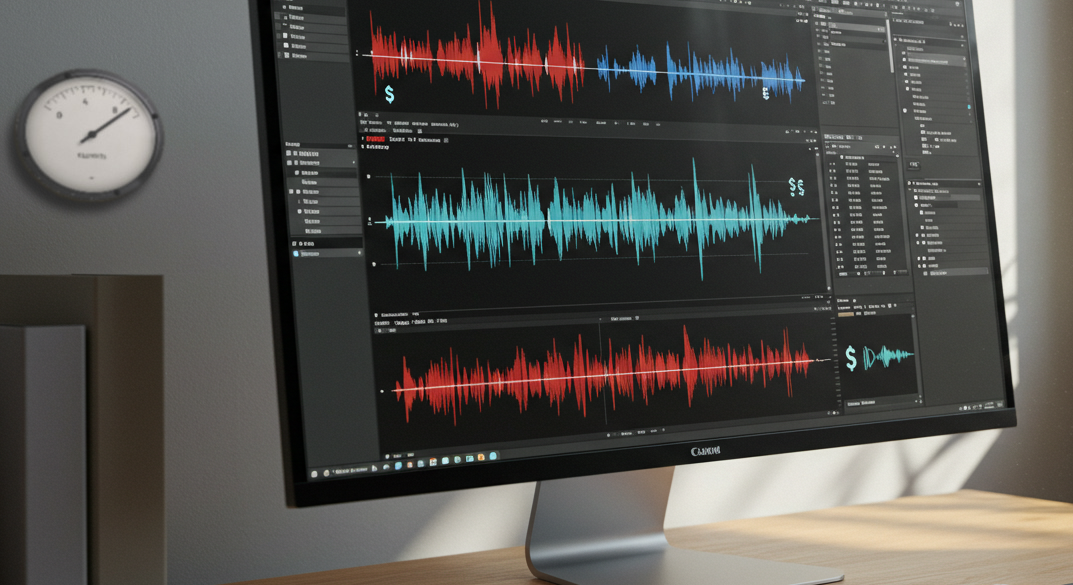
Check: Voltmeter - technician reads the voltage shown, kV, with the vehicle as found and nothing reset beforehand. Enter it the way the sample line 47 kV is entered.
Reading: 9 kV
